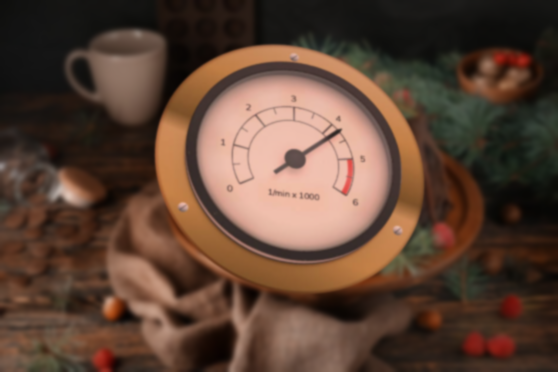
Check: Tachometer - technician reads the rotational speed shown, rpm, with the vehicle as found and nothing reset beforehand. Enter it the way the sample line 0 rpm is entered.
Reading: 4250 rpm
